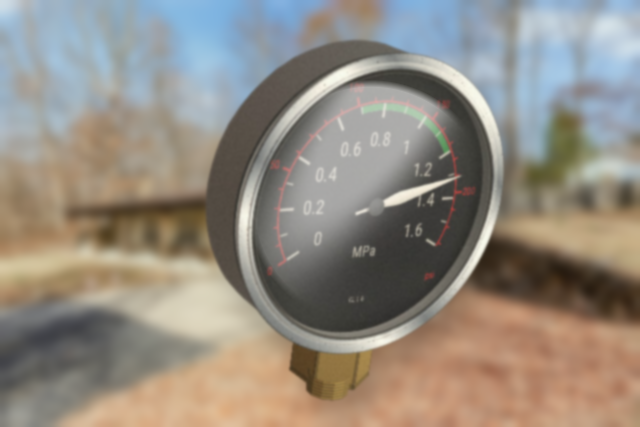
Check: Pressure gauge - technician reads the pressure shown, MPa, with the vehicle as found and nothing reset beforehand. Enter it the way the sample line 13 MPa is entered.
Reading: 1.3 MPa
